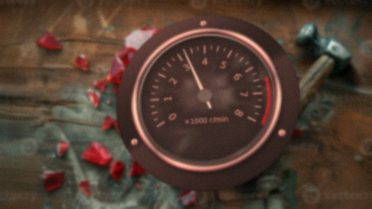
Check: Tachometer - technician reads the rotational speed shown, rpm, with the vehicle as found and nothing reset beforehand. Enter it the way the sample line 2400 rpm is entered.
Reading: 3250 rpm
